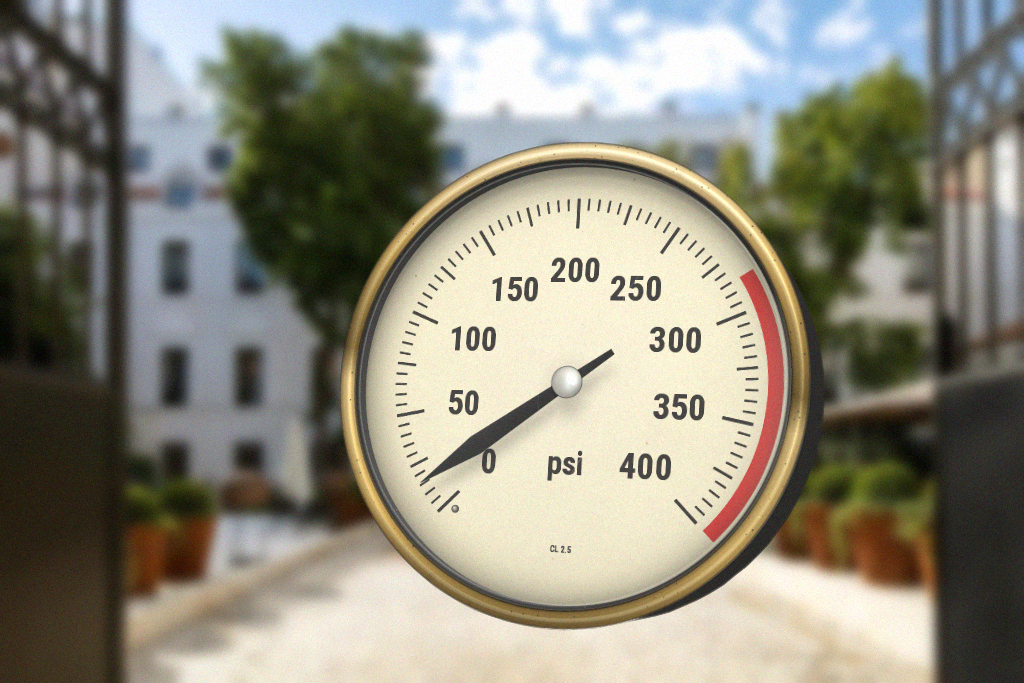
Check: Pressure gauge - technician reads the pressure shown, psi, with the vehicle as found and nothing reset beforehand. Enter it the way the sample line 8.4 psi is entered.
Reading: 15 psi
